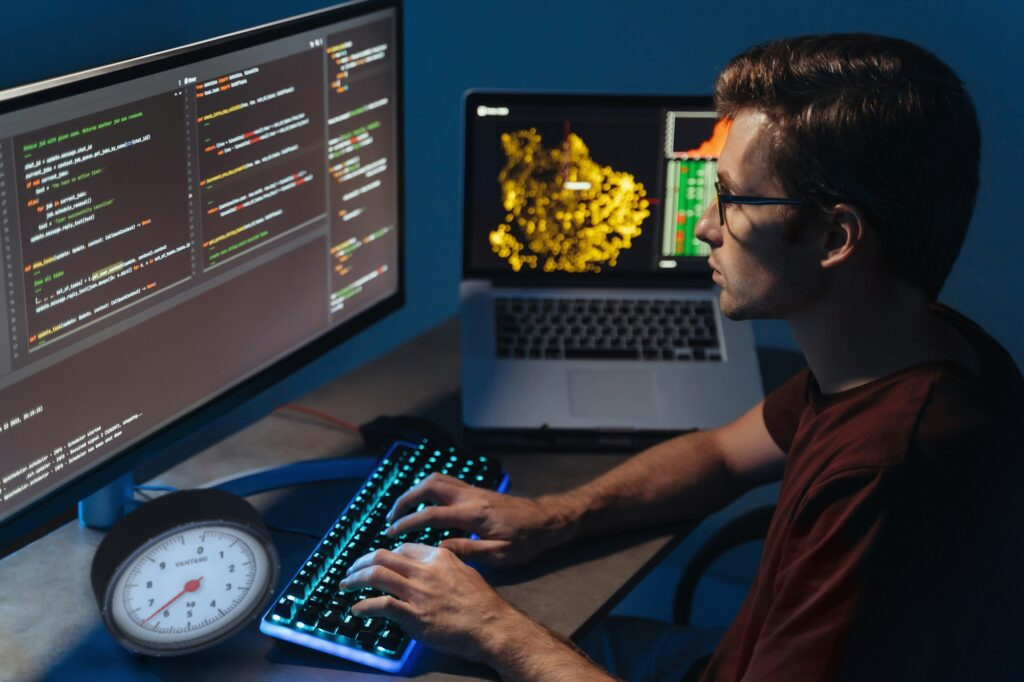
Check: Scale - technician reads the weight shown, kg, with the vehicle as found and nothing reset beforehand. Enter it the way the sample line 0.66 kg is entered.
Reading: 6.5 kg
